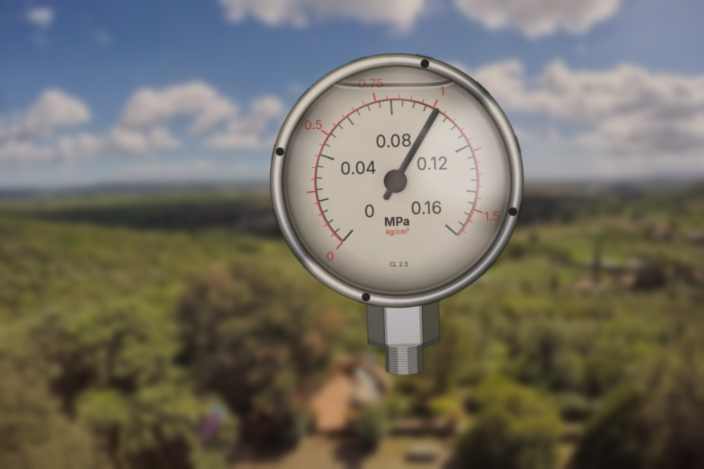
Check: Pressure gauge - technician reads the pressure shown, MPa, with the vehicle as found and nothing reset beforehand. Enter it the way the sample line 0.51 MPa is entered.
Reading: 0.1 MPa
